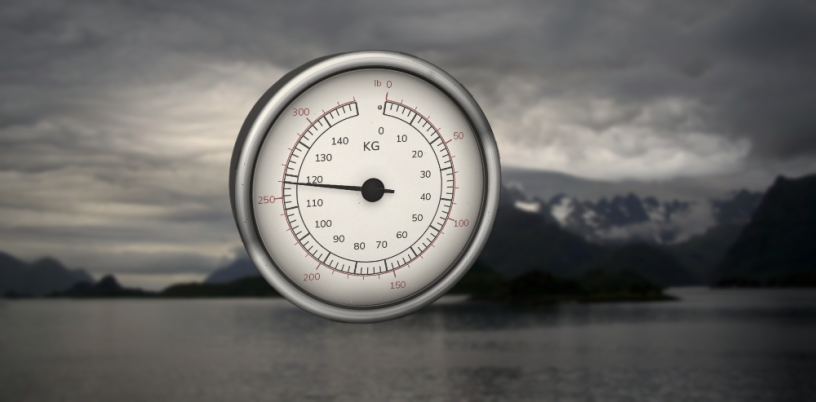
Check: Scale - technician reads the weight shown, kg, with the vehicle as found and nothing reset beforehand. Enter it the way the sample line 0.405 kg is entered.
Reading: 118 kg
